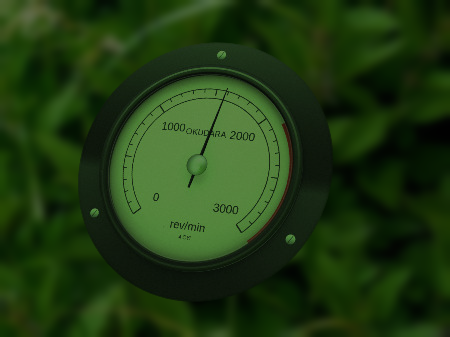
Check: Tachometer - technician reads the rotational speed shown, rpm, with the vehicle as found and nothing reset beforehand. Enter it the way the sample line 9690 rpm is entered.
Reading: 1600 rpm
